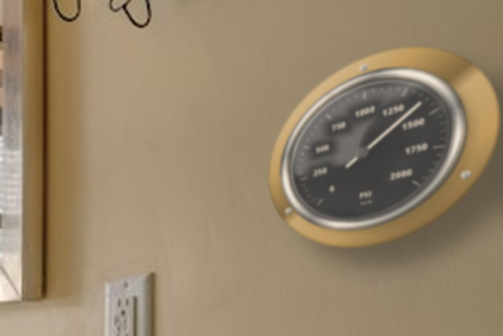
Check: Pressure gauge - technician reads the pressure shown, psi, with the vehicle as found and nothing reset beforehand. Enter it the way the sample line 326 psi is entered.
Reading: 1400 psi
